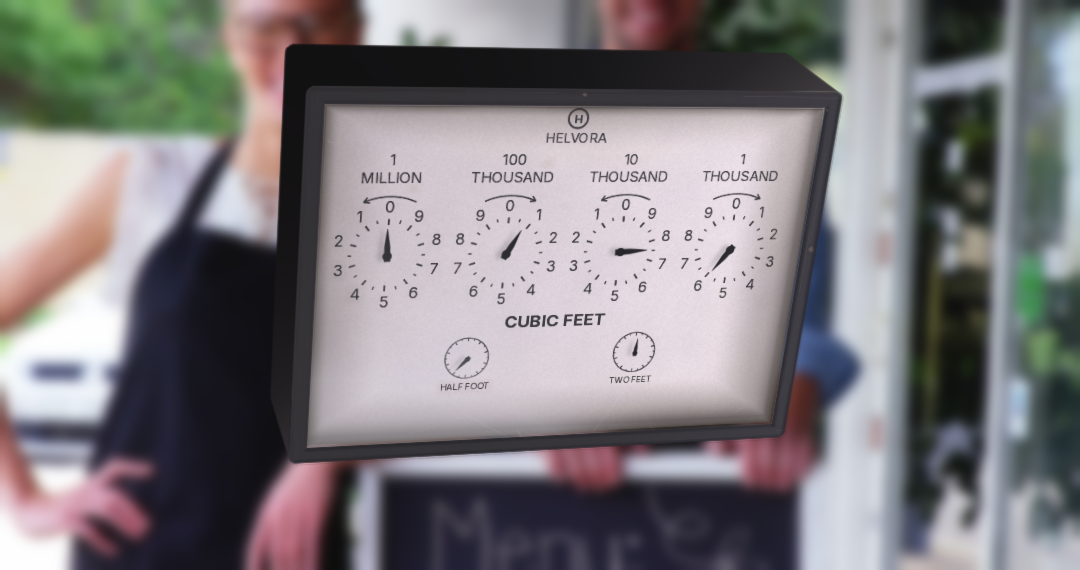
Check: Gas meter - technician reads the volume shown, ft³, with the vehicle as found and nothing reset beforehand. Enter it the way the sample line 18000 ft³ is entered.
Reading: 7600 ft³
